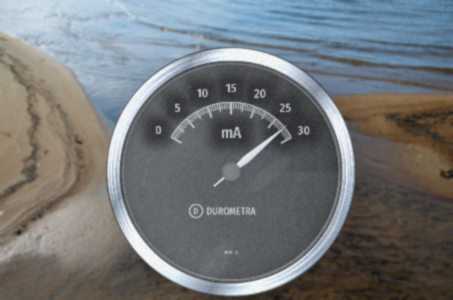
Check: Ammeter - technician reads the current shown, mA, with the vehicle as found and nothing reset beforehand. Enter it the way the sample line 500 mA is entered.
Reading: 27.5 mA
